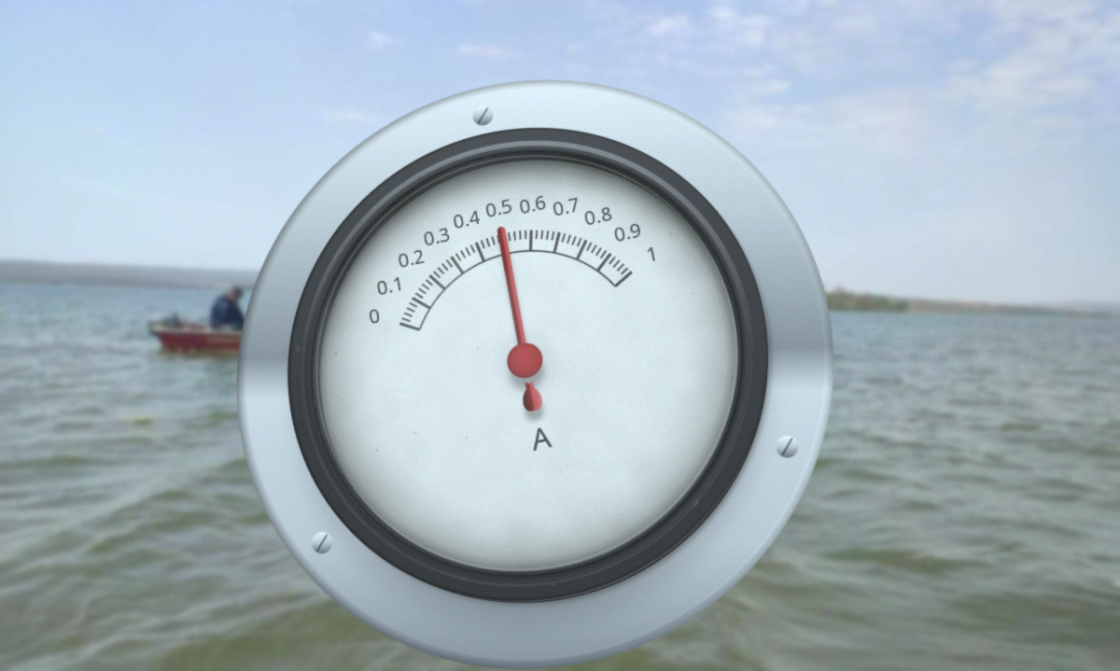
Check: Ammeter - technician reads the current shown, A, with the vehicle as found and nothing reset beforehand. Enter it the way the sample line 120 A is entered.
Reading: 0.5 A
